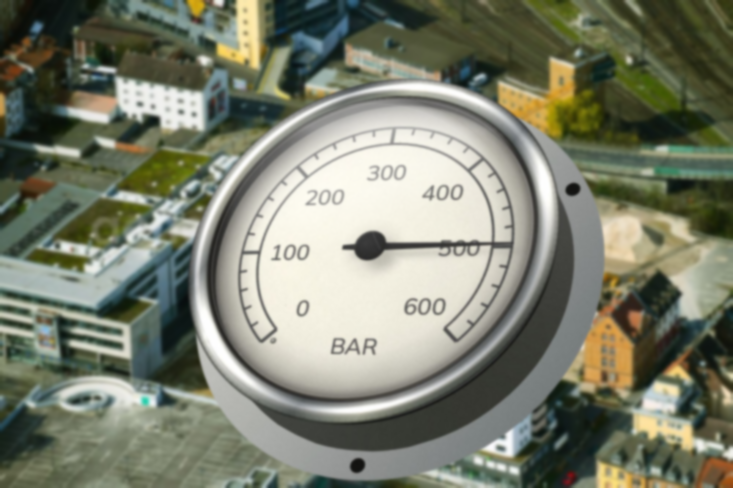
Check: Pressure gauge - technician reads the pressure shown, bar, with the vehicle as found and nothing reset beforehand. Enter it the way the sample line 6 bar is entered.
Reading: 500 bar
